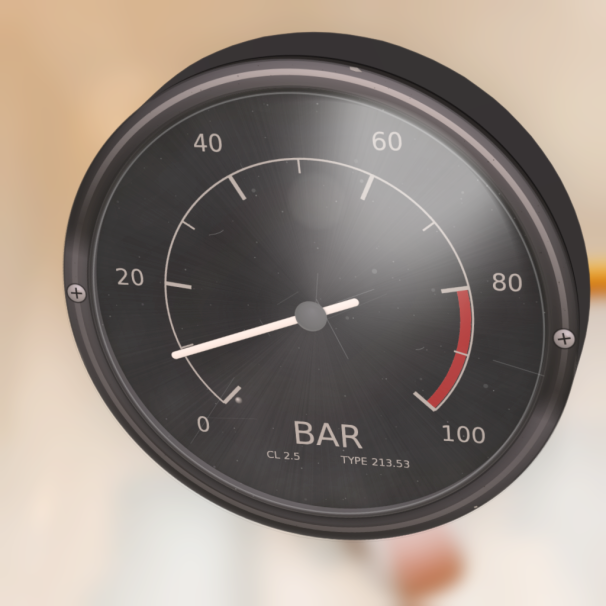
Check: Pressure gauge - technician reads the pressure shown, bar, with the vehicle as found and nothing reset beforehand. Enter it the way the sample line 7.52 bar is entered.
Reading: 10 bar
